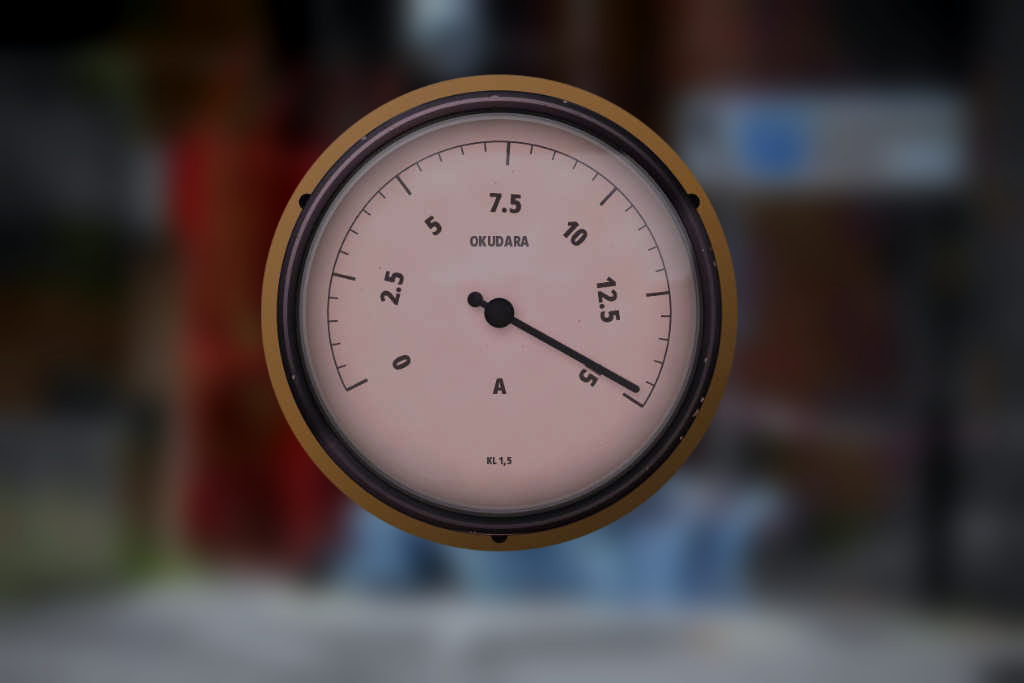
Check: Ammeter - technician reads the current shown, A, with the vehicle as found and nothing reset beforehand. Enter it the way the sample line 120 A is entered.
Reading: 14.75 A
